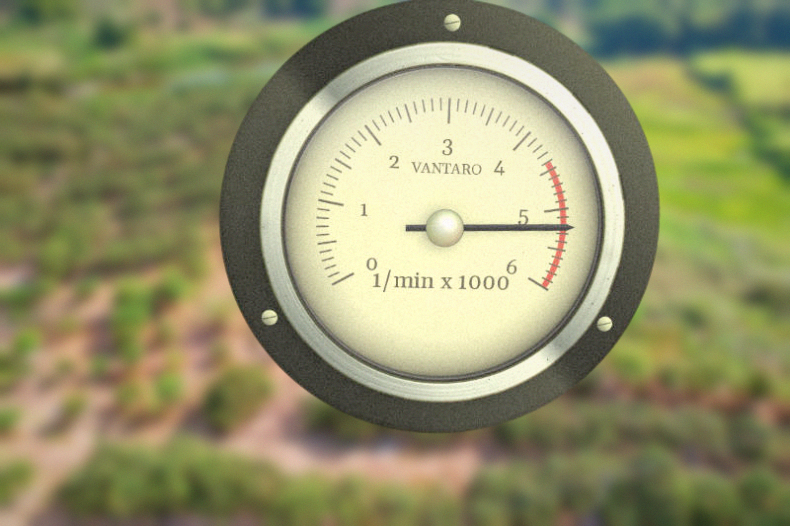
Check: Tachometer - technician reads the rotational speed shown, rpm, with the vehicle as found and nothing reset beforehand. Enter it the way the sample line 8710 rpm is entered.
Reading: 5200 rpm
